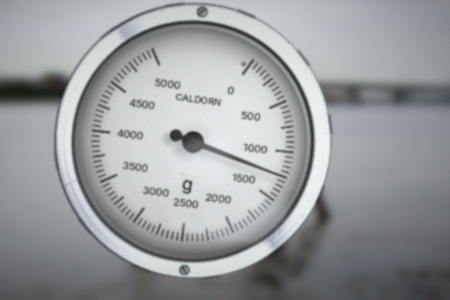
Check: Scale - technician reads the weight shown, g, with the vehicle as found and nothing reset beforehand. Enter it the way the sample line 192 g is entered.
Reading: 1250 g
